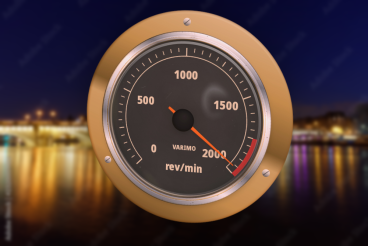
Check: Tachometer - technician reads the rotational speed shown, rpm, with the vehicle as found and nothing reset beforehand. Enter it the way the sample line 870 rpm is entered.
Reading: 1950 rpm
